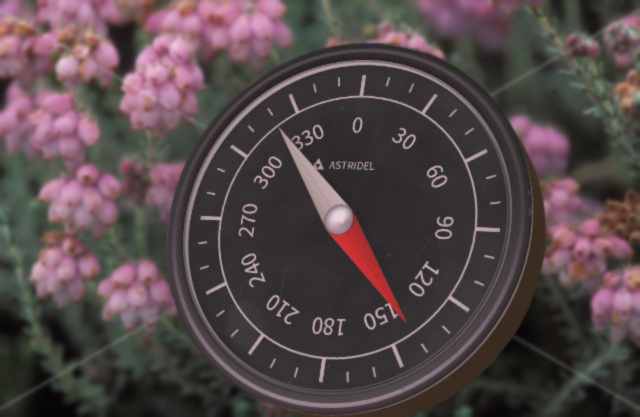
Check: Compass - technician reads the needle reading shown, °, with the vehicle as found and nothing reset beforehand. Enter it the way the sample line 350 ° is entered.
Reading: 140 °
